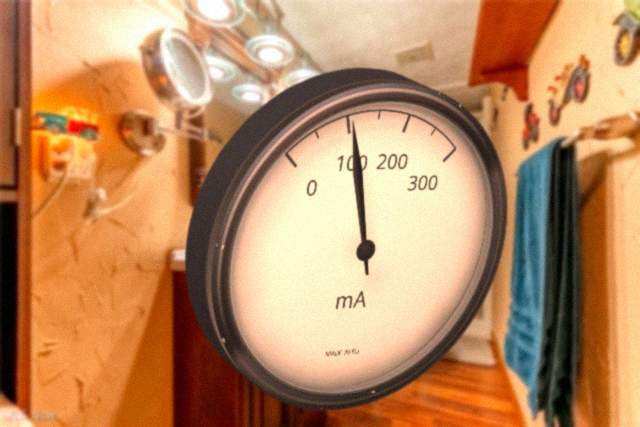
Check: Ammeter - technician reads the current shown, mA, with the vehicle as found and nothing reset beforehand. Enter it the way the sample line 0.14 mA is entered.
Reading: 100 mA
